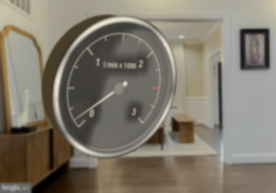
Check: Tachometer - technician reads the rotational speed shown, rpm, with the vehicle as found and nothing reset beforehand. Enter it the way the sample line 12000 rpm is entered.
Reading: 125 rpm
